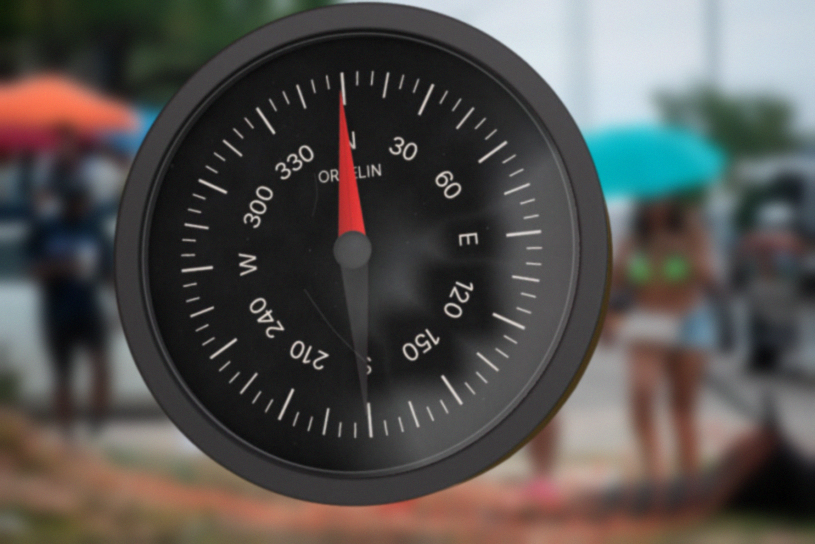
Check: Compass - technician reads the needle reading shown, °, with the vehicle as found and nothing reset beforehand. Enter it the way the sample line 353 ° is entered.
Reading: 0 °
